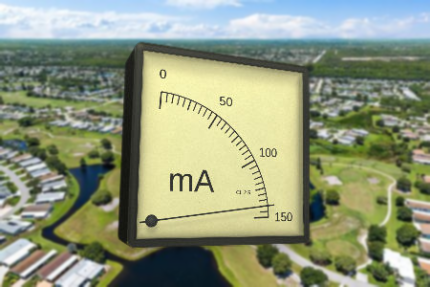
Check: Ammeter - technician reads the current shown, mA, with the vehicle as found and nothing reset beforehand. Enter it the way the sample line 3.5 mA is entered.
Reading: 140 mA
